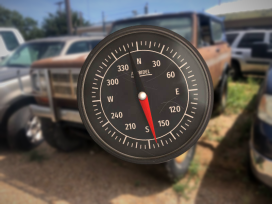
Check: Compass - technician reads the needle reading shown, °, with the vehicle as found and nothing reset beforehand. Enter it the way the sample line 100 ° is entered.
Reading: 170 °
